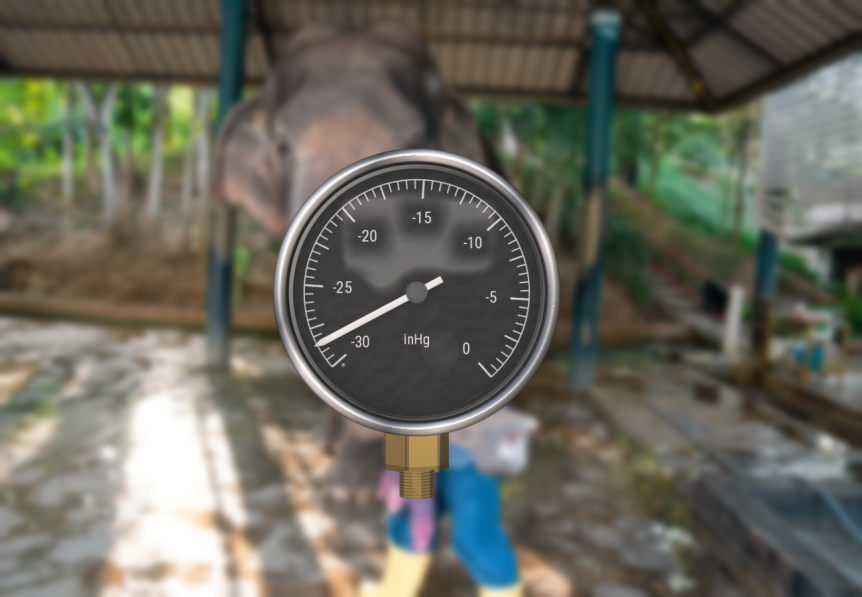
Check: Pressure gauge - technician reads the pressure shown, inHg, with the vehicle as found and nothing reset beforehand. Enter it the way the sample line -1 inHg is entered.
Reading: -28.5 inHg
